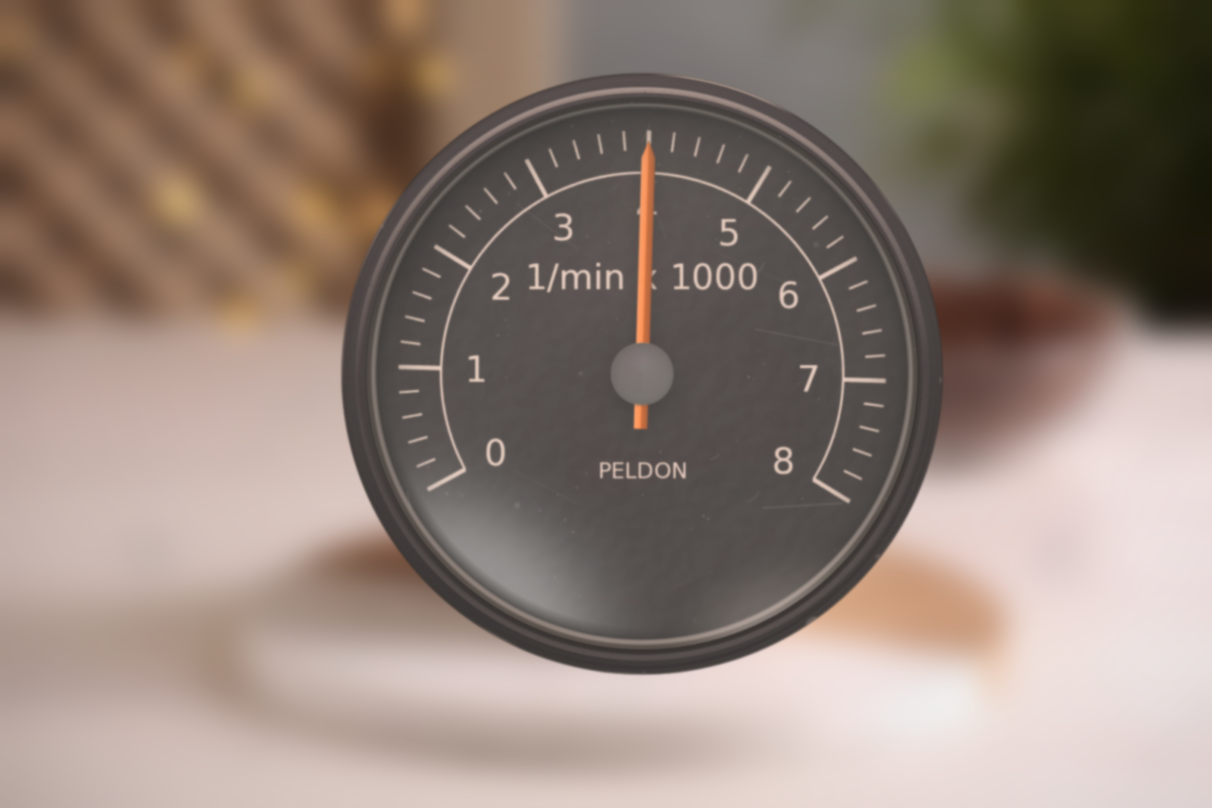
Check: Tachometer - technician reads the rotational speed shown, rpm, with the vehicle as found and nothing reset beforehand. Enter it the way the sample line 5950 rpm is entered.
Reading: 4000 rpm
